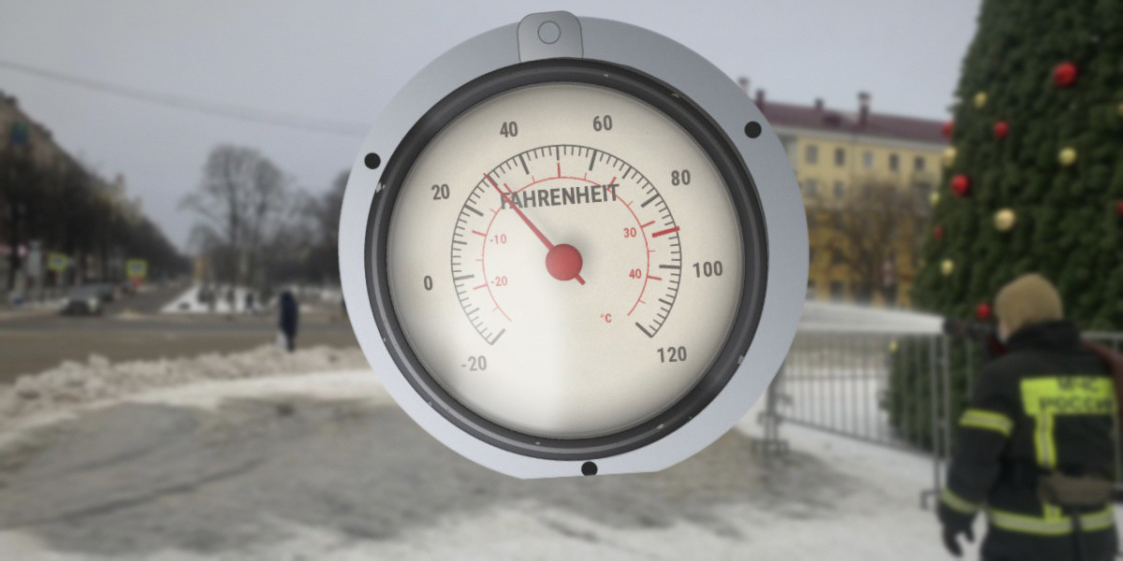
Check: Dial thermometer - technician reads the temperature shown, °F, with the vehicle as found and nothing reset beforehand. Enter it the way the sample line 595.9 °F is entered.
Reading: 30 °F
